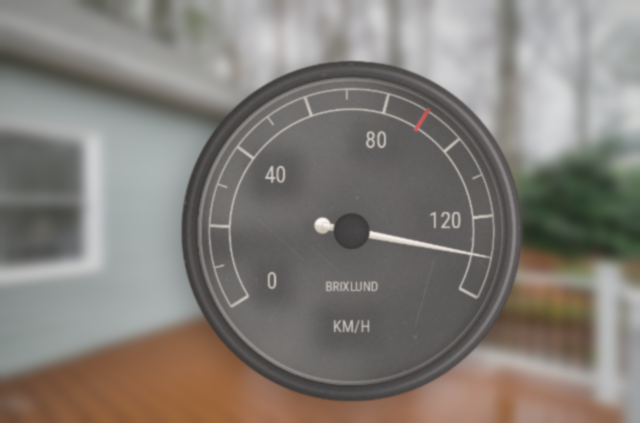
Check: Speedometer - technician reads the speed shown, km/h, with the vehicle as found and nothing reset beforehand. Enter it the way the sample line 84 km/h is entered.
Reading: 130 km/h
